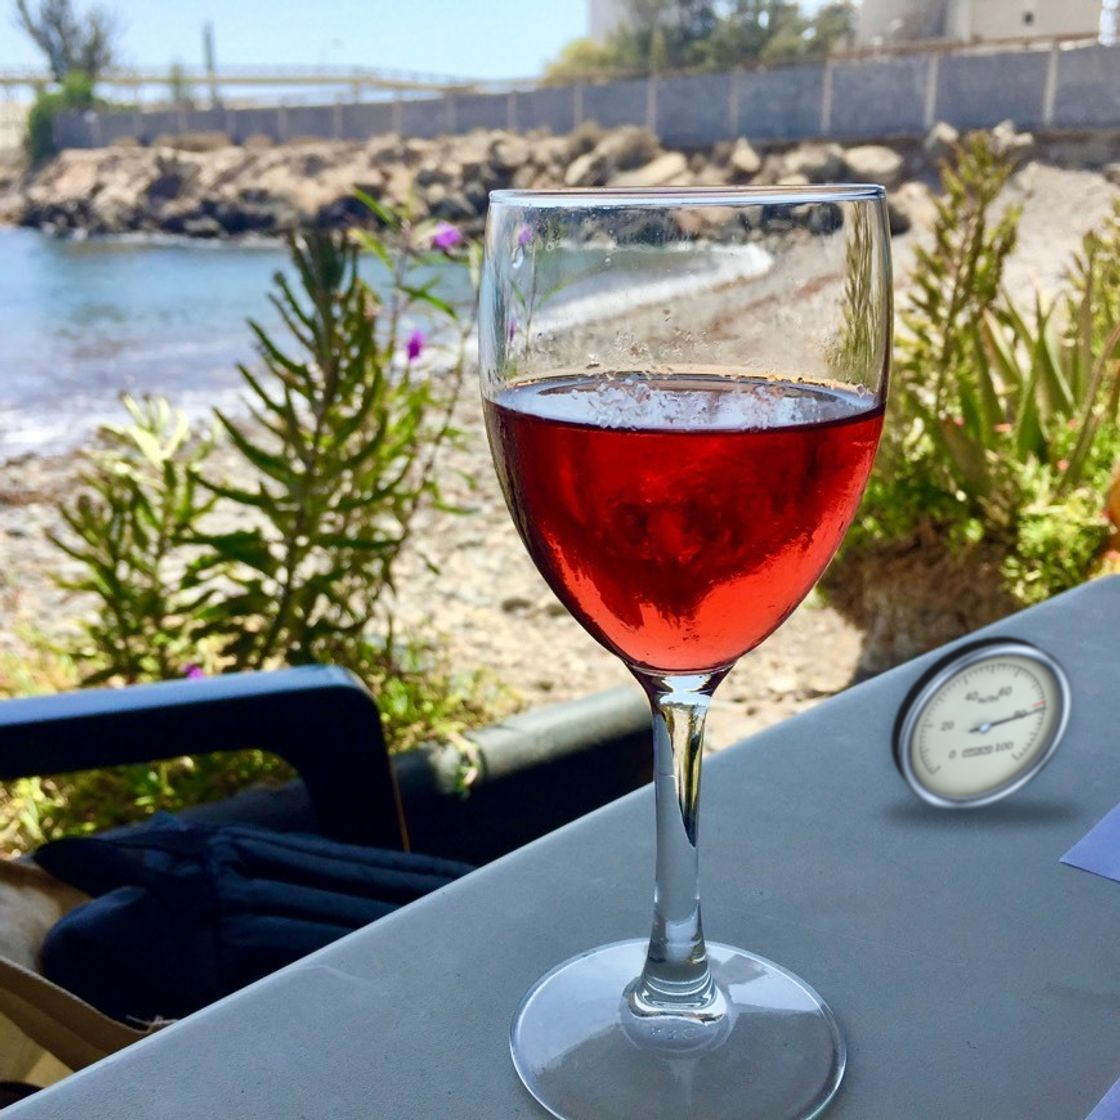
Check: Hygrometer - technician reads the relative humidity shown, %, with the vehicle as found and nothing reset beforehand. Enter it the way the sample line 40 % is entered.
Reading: 80 %
